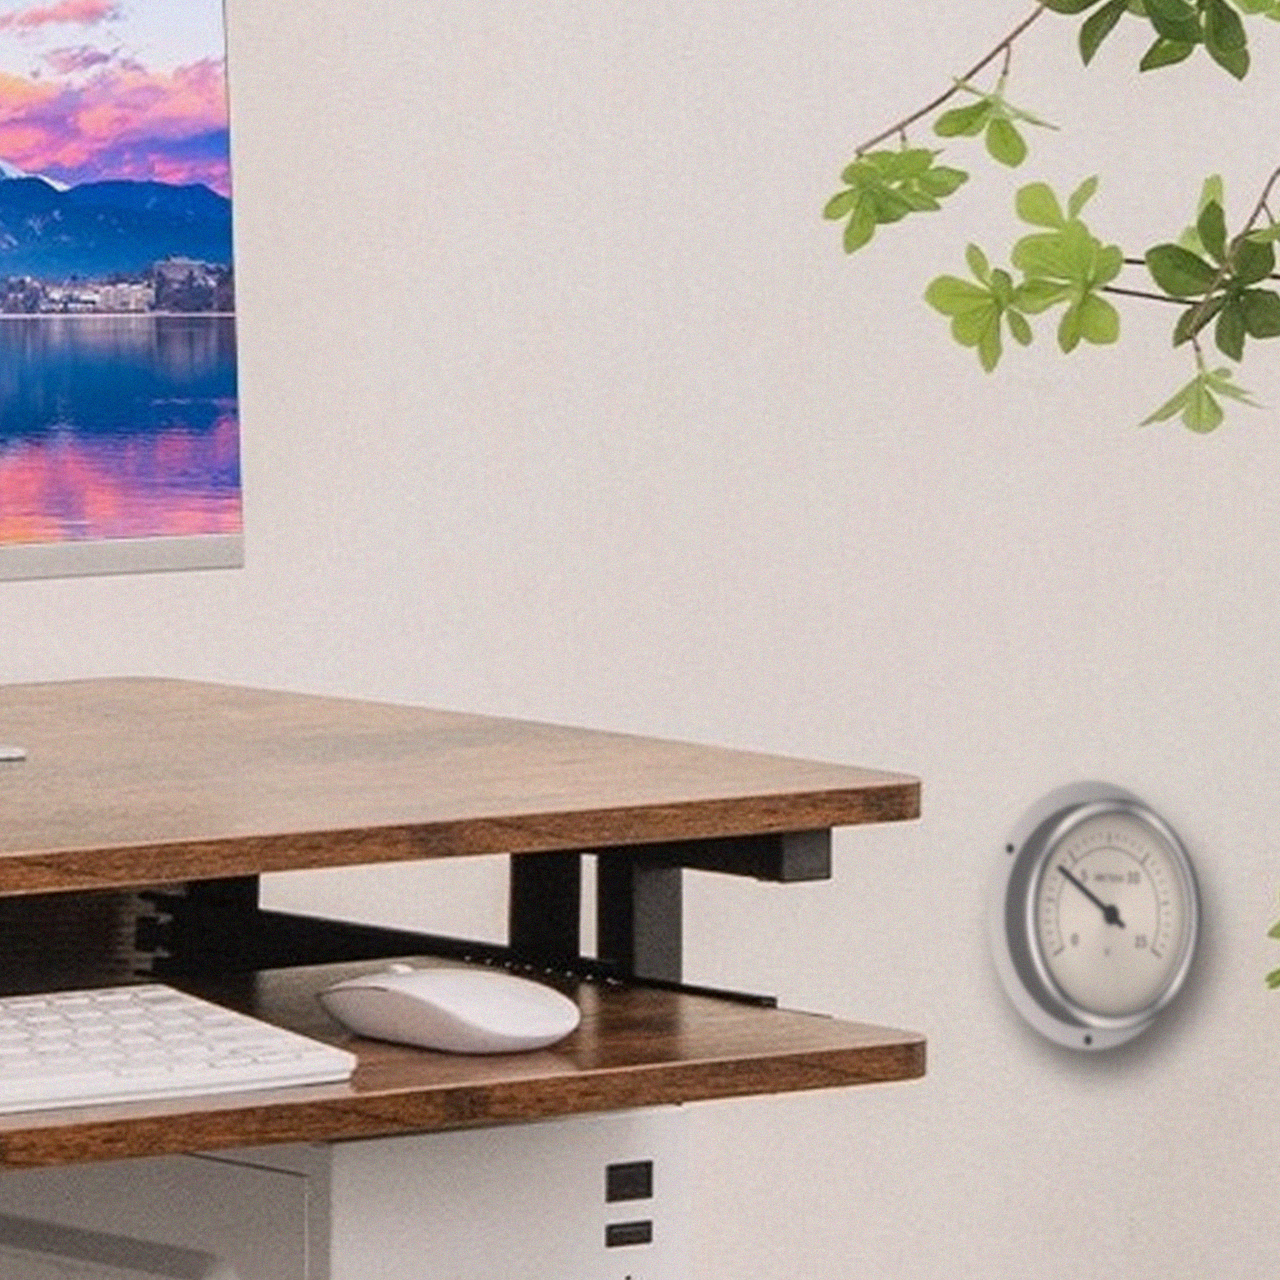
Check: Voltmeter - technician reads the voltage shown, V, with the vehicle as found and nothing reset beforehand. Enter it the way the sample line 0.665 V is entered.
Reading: 4 V
